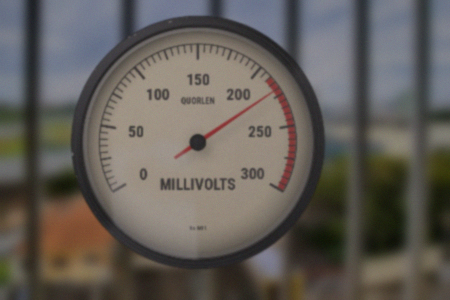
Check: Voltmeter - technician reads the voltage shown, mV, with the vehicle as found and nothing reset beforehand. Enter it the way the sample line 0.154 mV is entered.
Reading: 220 mV
